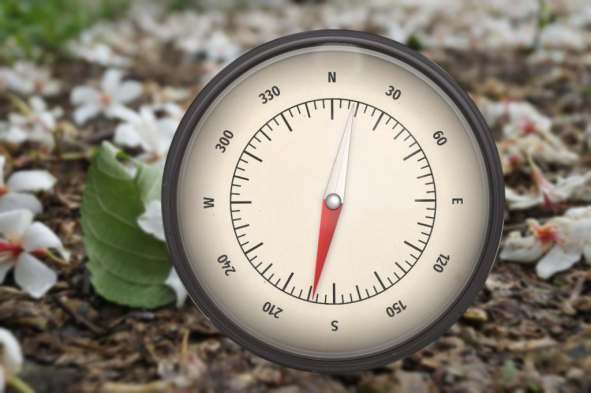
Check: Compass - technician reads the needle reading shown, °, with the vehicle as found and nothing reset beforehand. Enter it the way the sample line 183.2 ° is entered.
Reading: 192.5 °
